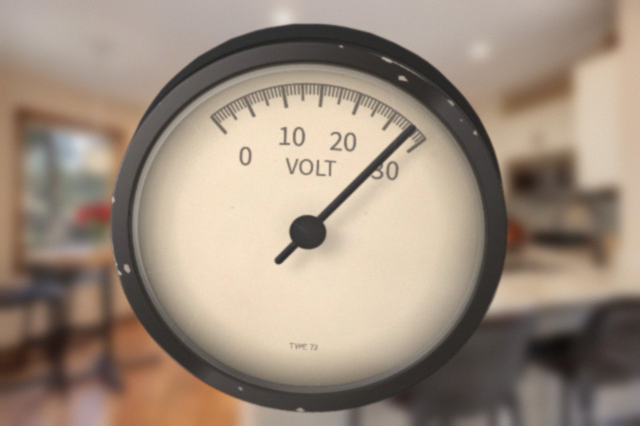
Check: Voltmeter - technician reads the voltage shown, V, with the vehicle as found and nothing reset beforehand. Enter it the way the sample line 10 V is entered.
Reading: 27.5 V
